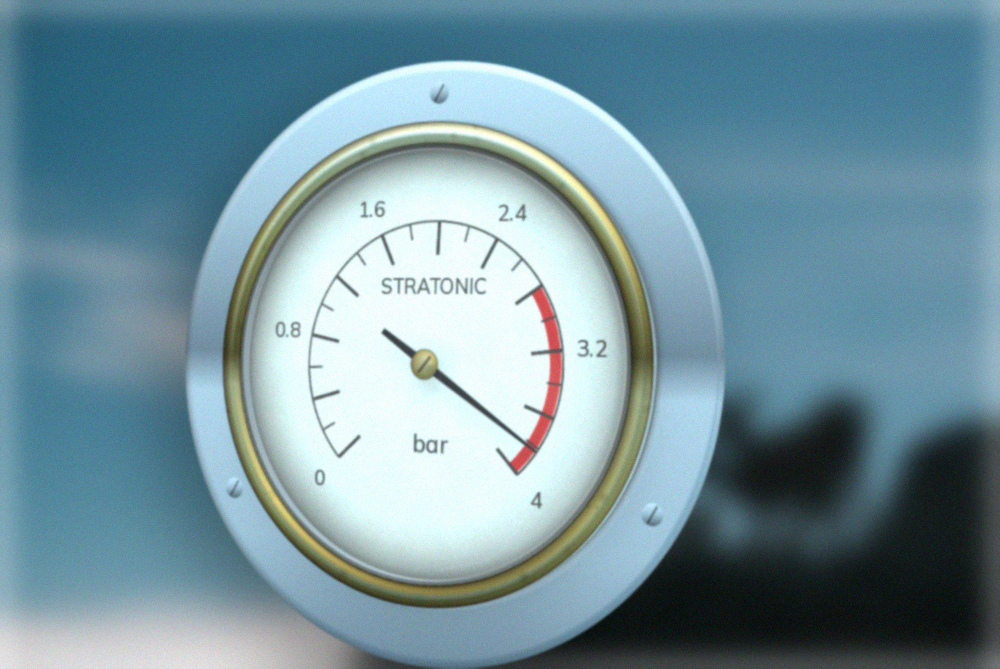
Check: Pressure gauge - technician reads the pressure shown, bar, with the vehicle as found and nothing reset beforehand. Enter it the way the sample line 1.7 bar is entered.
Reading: 3.8 bar
